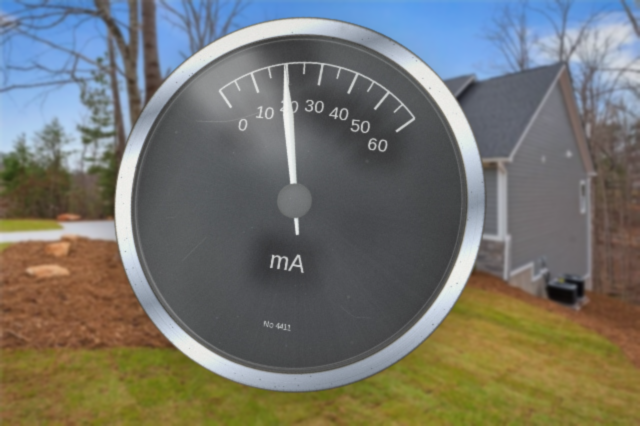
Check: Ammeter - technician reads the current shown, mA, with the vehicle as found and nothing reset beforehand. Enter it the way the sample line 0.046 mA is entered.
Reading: 20 mA
